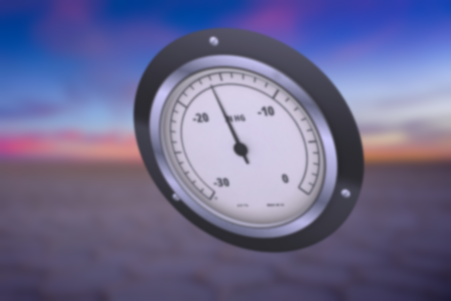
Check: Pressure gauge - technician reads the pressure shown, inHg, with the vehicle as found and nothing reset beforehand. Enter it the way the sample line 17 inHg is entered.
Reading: -16 inHg
